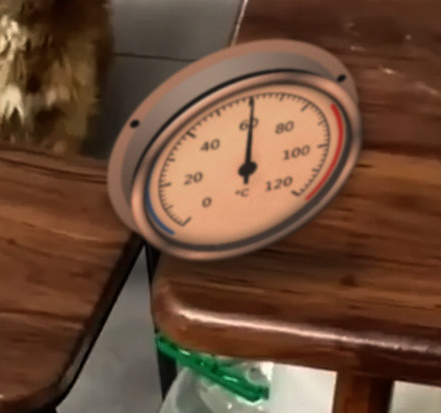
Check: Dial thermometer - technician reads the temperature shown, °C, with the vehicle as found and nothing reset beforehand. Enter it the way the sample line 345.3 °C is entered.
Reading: 60 °C
